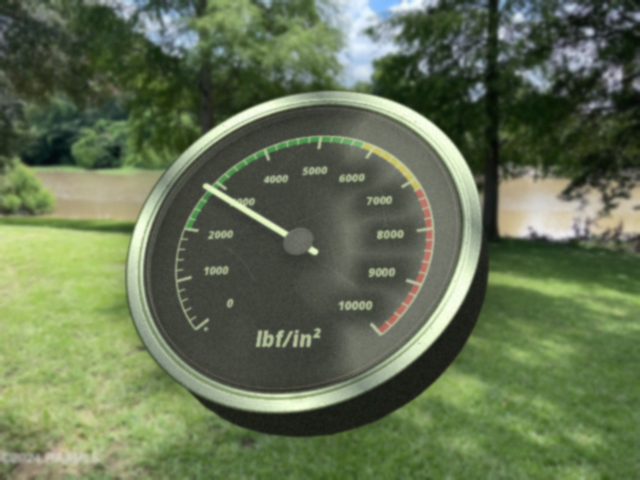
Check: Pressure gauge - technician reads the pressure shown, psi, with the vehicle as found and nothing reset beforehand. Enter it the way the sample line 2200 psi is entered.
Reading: 2800 psi
